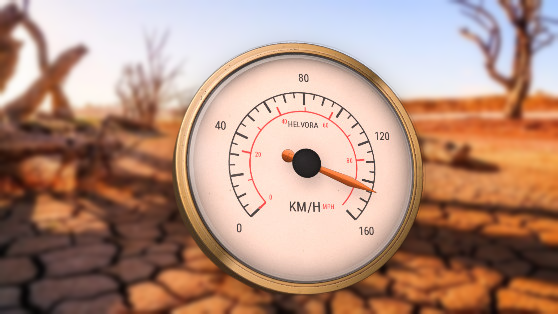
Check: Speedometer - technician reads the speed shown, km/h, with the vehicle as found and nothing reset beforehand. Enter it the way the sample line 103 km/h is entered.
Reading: 145 km/h
